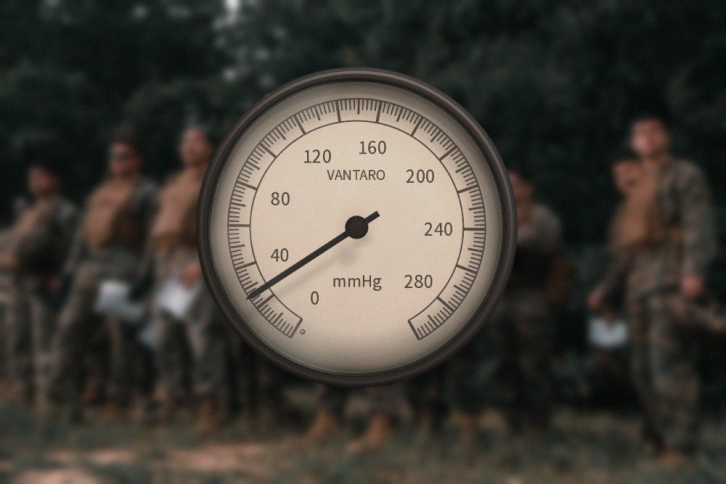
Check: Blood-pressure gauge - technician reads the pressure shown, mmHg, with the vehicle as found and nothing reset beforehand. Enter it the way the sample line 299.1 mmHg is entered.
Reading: 26 mmHg
